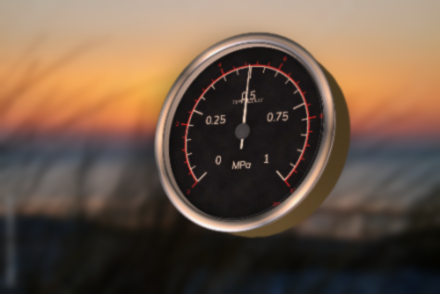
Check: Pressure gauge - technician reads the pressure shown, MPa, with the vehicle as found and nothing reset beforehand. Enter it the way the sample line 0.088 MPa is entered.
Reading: 0.5 MPa
